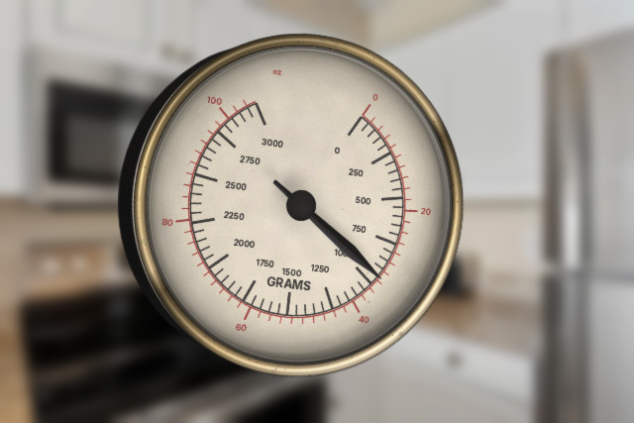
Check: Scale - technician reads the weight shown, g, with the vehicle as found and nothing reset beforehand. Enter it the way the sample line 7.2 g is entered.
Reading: 950 g
